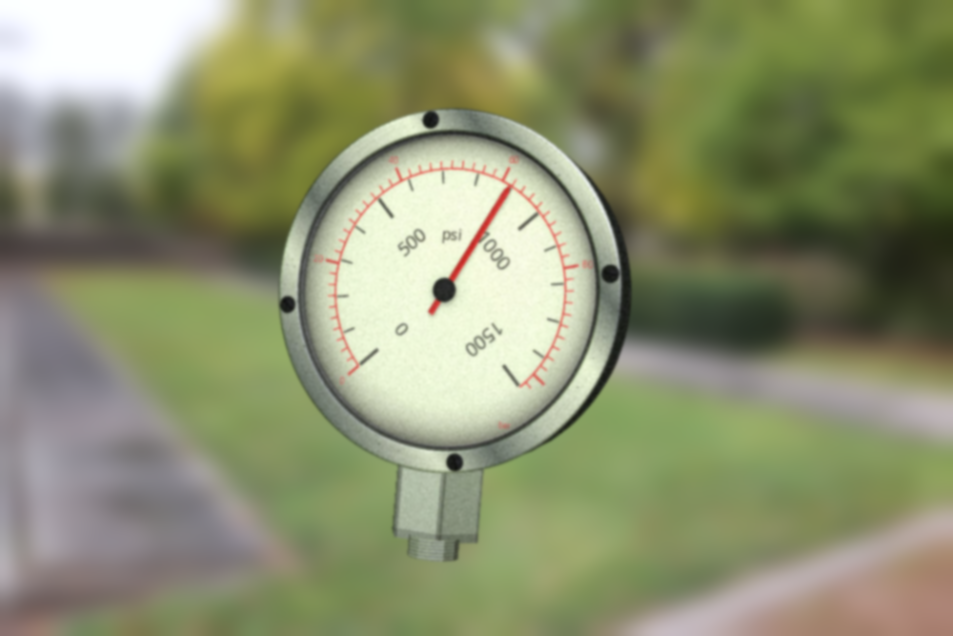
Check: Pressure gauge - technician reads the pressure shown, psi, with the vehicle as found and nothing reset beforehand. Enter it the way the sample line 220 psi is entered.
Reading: 900 psi
